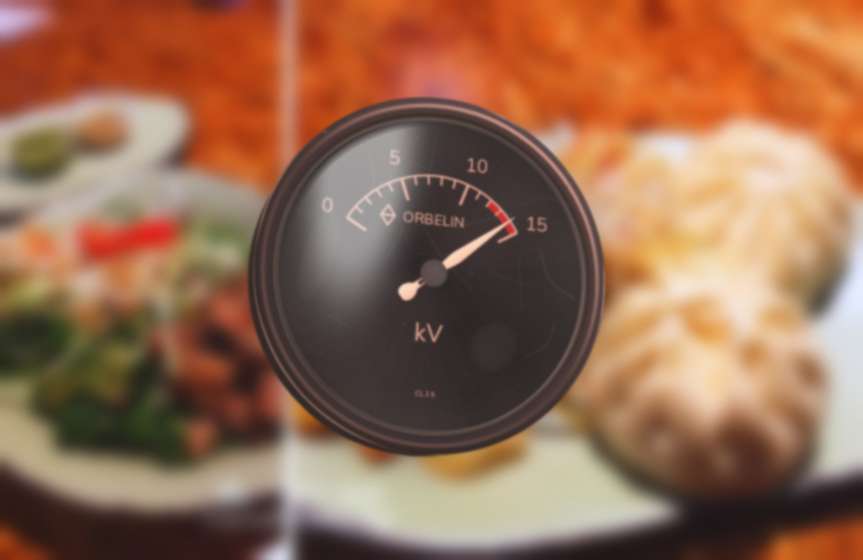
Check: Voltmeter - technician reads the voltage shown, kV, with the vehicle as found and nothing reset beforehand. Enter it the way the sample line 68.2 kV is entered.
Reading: 14 kV
